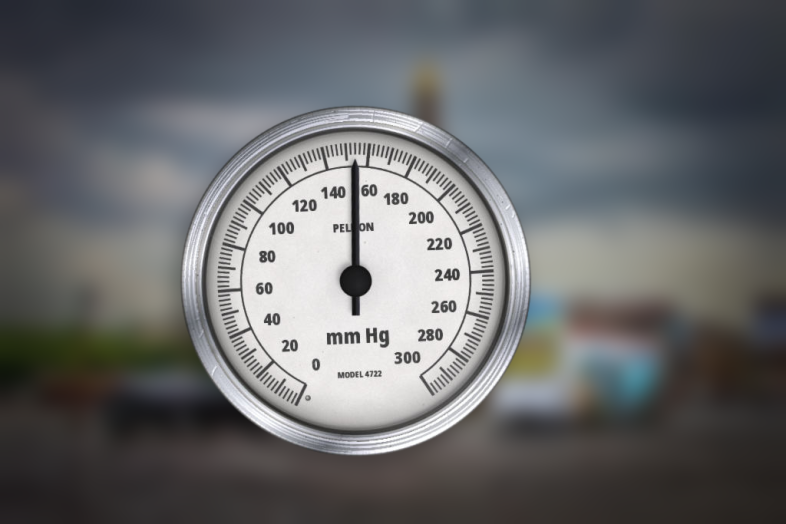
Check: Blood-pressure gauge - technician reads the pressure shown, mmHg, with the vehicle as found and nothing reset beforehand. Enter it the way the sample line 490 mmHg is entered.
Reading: 154 mmHg
